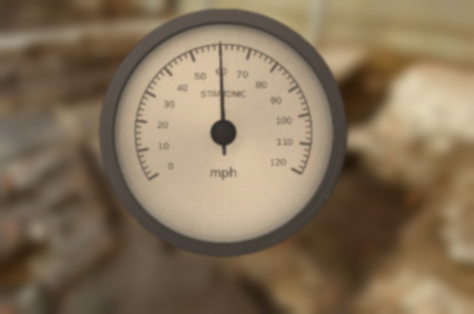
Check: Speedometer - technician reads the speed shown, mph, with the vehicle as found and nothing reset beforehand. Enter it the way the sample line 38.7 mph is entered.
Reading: 60 mph
